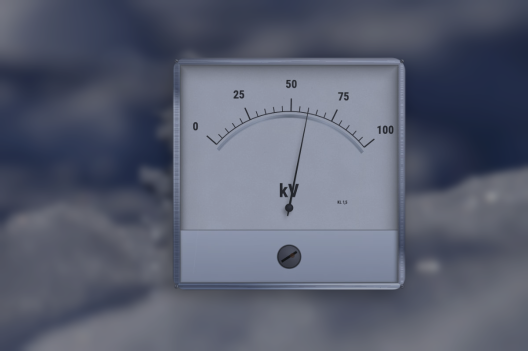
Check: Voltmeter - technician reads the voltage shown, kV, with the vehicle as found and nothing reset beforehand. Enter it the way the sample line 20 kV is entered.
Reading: 60 kV
